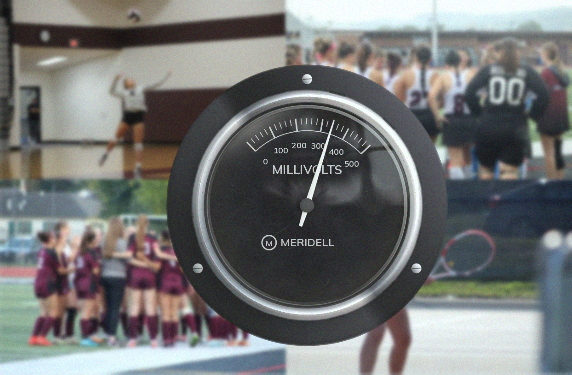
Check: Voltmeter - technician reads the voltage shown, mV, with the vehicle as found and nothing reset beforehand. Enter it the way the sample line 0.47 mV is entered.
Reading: 340 mV
